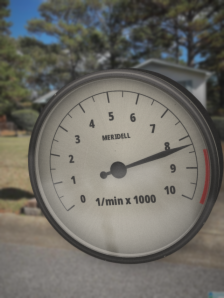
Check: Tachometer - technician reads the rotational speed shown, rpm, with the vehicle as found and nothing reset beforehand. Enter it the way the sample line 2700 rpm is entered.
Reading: 8250 rpm
